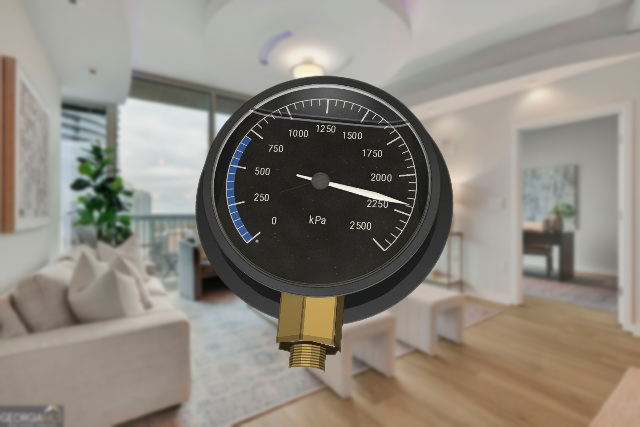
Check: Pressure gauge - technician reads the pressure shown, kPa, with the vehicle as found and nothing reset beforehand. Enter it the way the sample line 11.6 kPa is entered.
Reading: 2200 kPa
